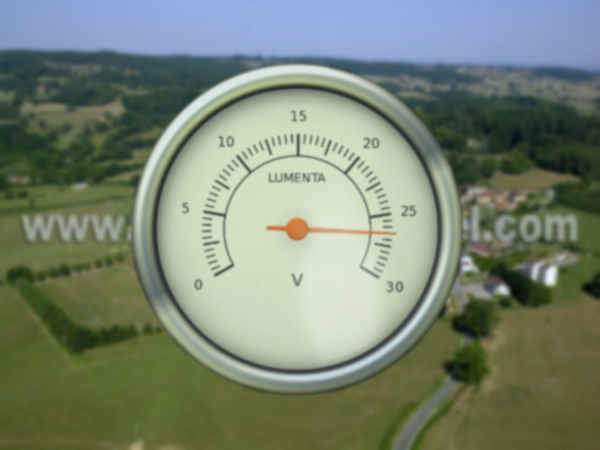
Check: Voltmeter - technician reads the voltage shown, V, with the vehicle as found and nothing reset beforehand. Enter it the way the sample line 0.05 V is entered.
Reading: 26.5 V
